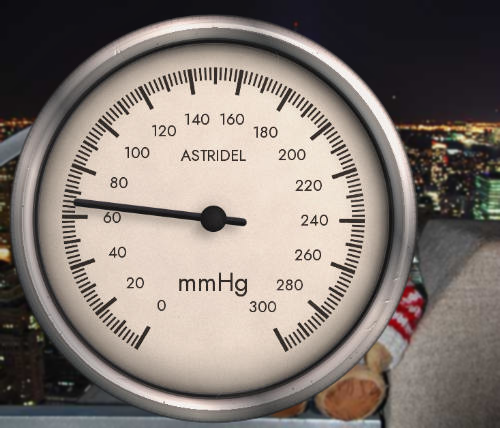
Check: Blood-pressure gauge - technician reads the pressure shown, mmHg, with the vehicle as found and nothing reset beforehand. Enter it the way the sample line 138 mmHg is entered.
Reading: 66 mmHg
